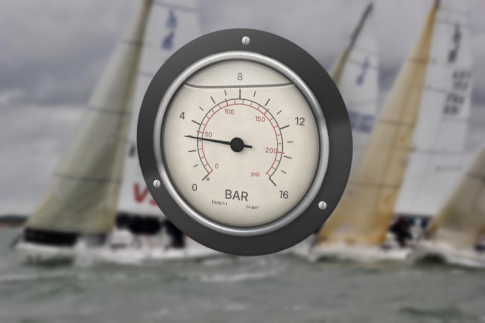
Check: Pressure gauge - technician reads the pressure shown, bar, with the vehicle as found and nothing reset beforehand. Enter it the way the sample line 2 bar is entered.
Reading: 3 bar
